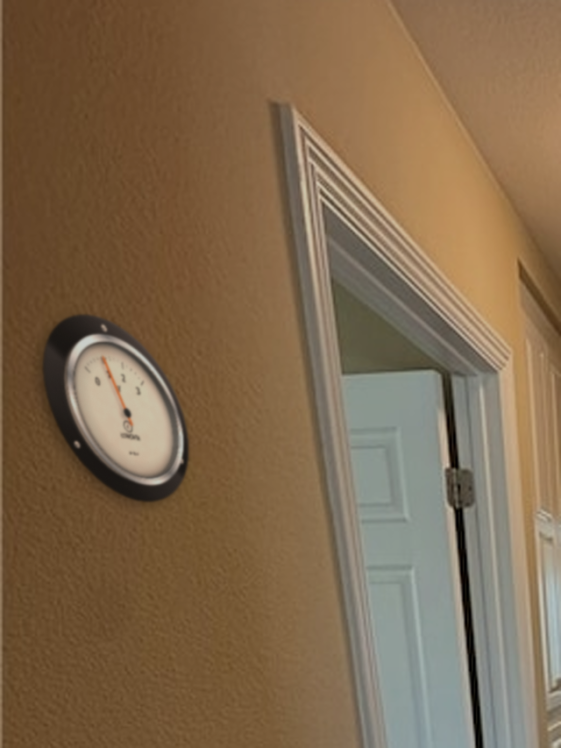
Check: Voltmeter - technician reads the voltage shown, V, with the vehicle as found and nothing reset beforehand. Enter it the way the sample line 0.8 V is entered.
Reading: 1 V
